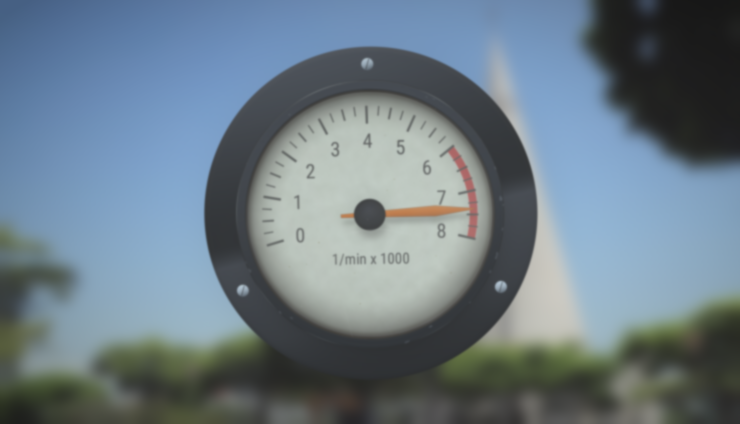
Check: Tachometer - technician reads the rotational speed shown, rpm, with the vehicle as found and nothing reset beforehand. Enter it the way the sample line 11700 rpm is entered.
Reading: 7375 rpm
